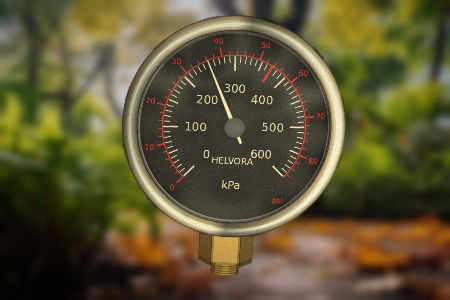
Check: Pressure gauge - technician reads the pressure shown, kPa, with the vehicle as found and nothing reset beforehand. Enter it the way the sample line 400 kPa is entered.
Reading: 250 kPa
